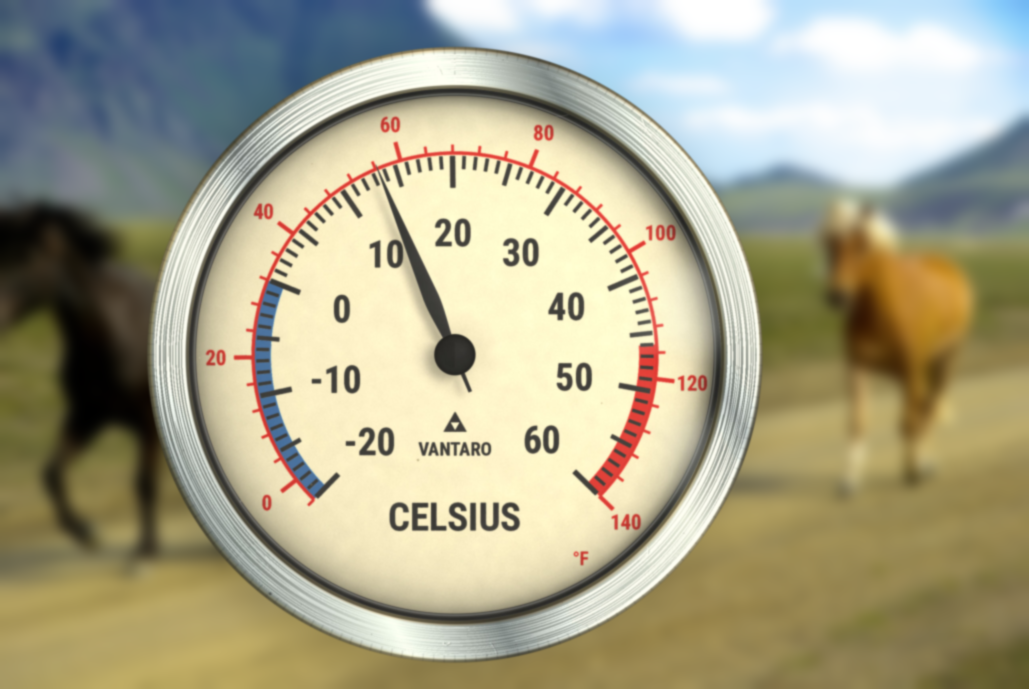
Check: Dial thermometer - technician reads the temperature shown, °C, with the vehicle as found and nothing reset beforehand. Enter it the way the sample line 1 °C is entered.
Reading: 13.5 °C
